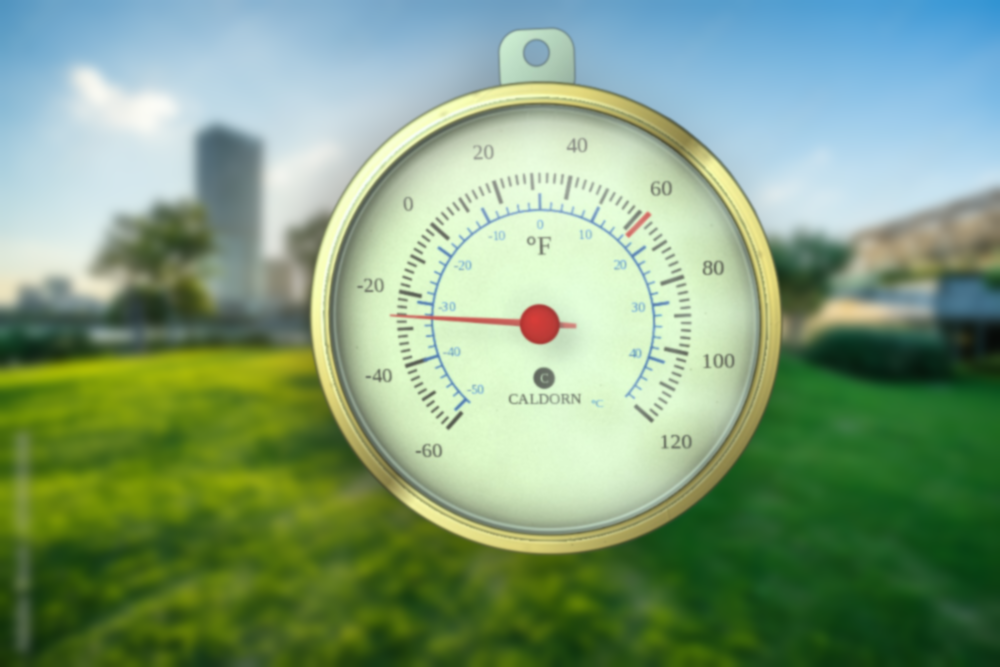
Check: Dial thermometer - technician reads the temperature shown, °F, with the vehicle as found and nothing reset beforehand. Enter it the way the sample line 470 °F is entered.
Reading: -26 °F
